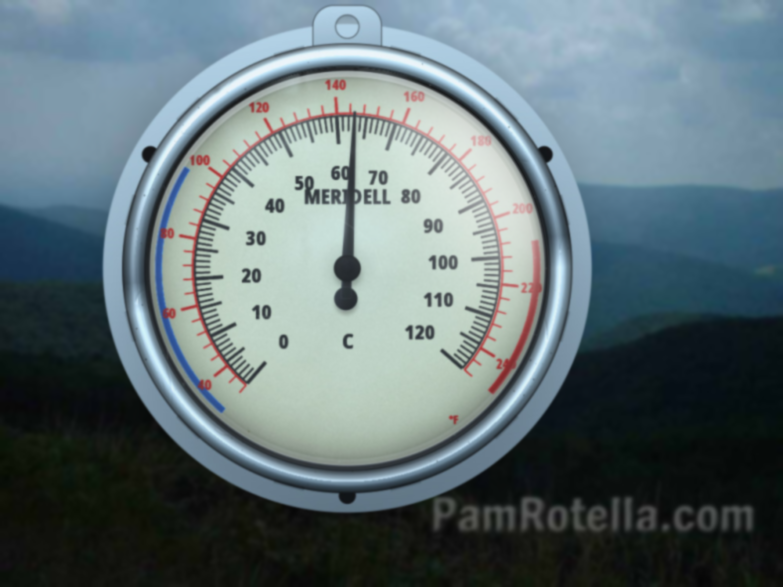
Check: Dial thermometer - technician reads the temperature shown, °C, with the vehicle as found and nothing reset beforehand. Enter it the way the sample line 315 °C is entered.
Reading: 63 °C
